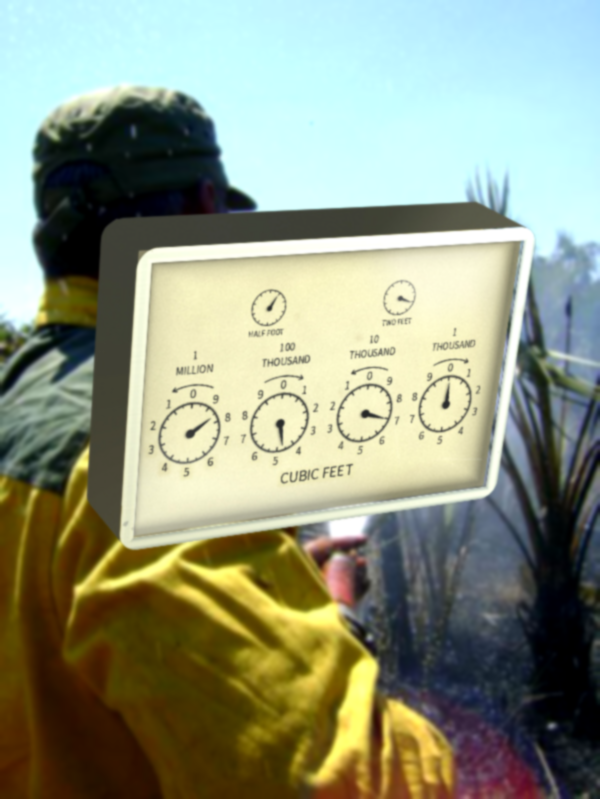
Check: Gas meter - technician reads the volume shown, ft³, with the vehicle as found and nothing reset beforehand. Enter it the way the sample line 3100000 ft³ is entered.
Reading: 847000 ft³
